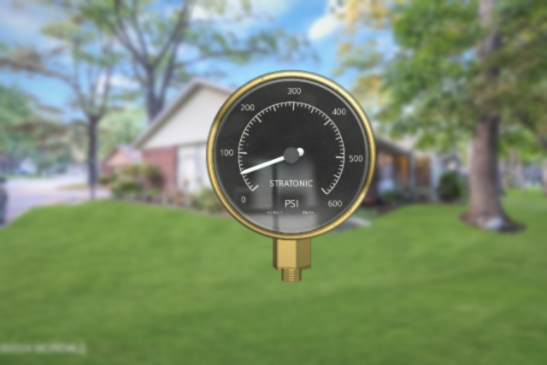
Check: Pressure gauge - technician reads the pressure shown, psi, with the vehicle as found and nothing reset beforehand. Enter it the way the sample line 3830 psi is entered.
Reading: 50 psi
